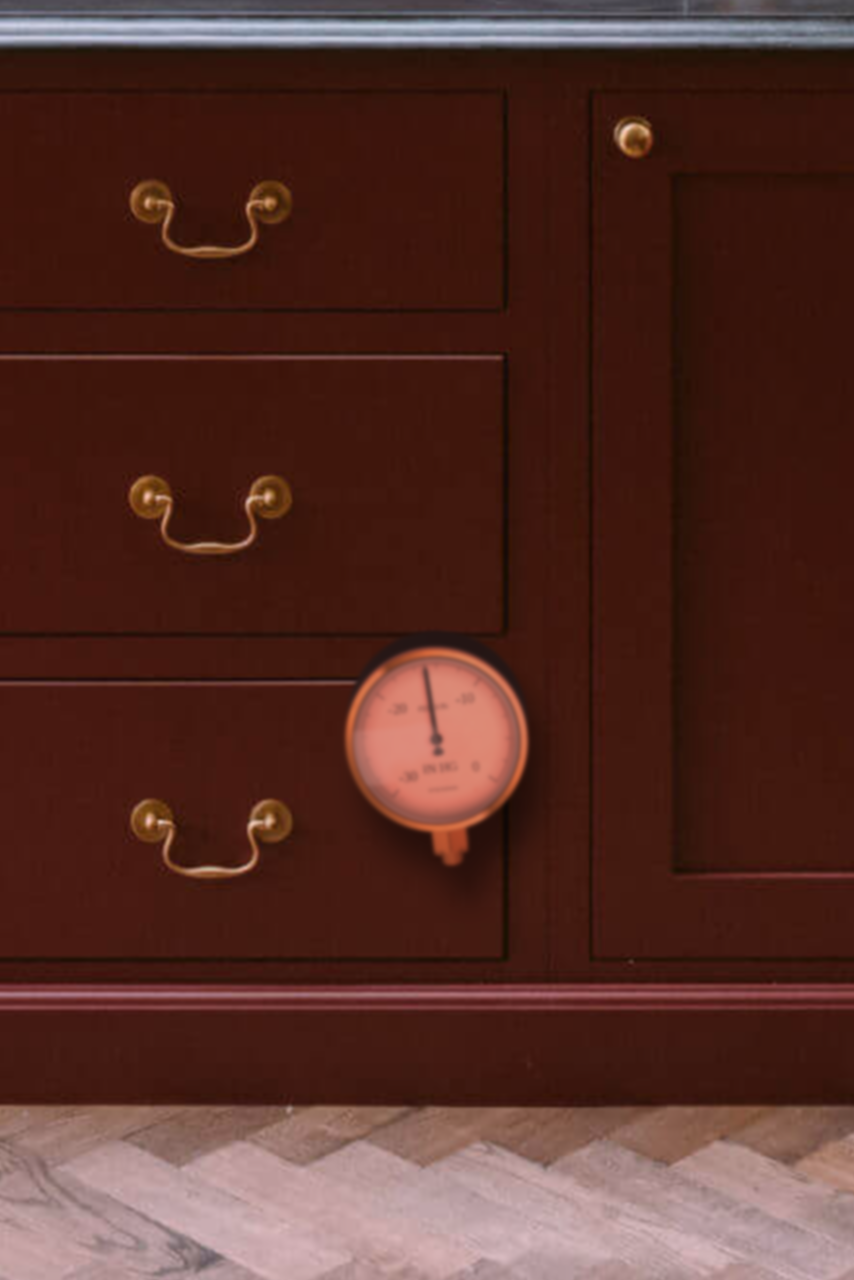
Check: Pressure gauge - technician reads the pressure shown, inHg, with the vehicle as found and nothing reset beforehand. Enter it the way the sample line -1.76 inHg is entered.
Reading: -15 inHg
